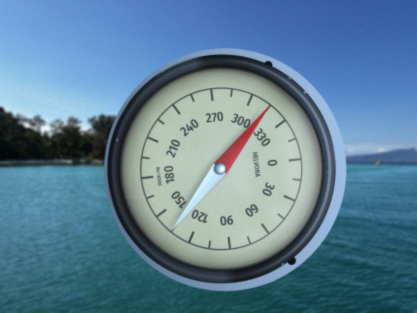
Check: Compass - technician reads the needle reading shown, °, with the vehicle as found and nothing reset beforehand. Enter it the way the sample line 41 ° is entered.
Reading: 315 °
